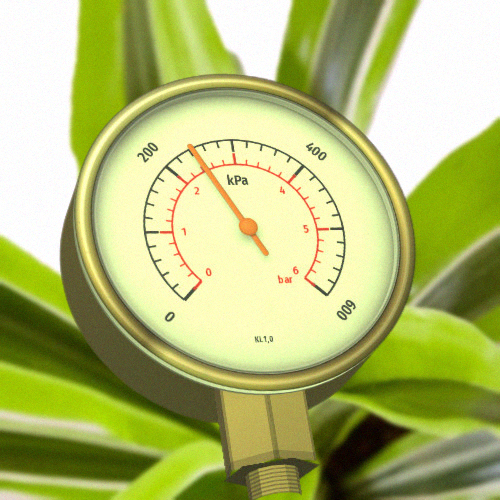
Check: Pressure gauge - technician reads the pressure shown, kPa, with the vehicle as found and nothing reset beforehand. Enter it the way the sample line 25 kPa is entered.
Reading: 240 kPa
